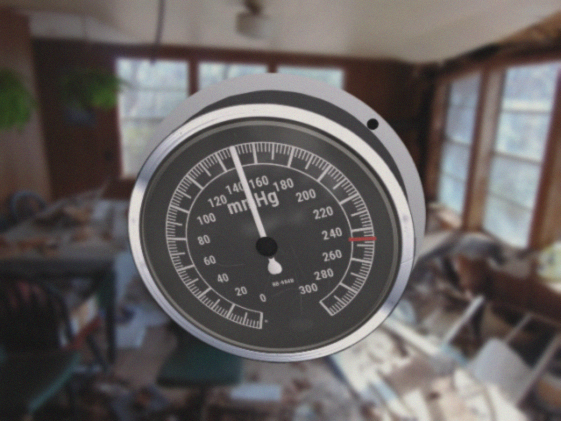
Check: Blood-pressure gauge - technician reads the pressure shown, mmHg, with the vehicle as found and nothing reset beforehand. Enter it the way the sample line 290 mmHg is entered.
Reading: 150 mmHg
